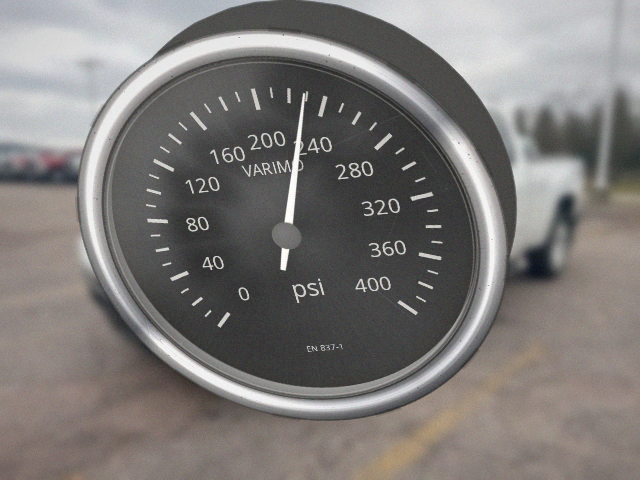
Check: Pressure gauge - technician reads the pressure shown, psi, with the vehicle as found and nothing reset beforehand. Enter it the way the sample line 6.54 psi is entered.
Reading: 230 psi
